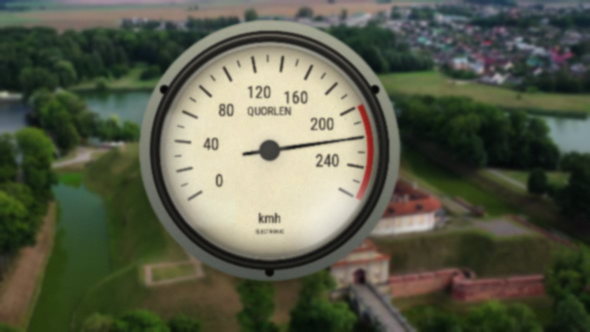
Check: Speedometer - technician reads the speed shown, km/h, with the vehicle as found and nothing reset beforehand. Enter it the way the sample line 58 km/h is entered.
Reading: 220 km/h
